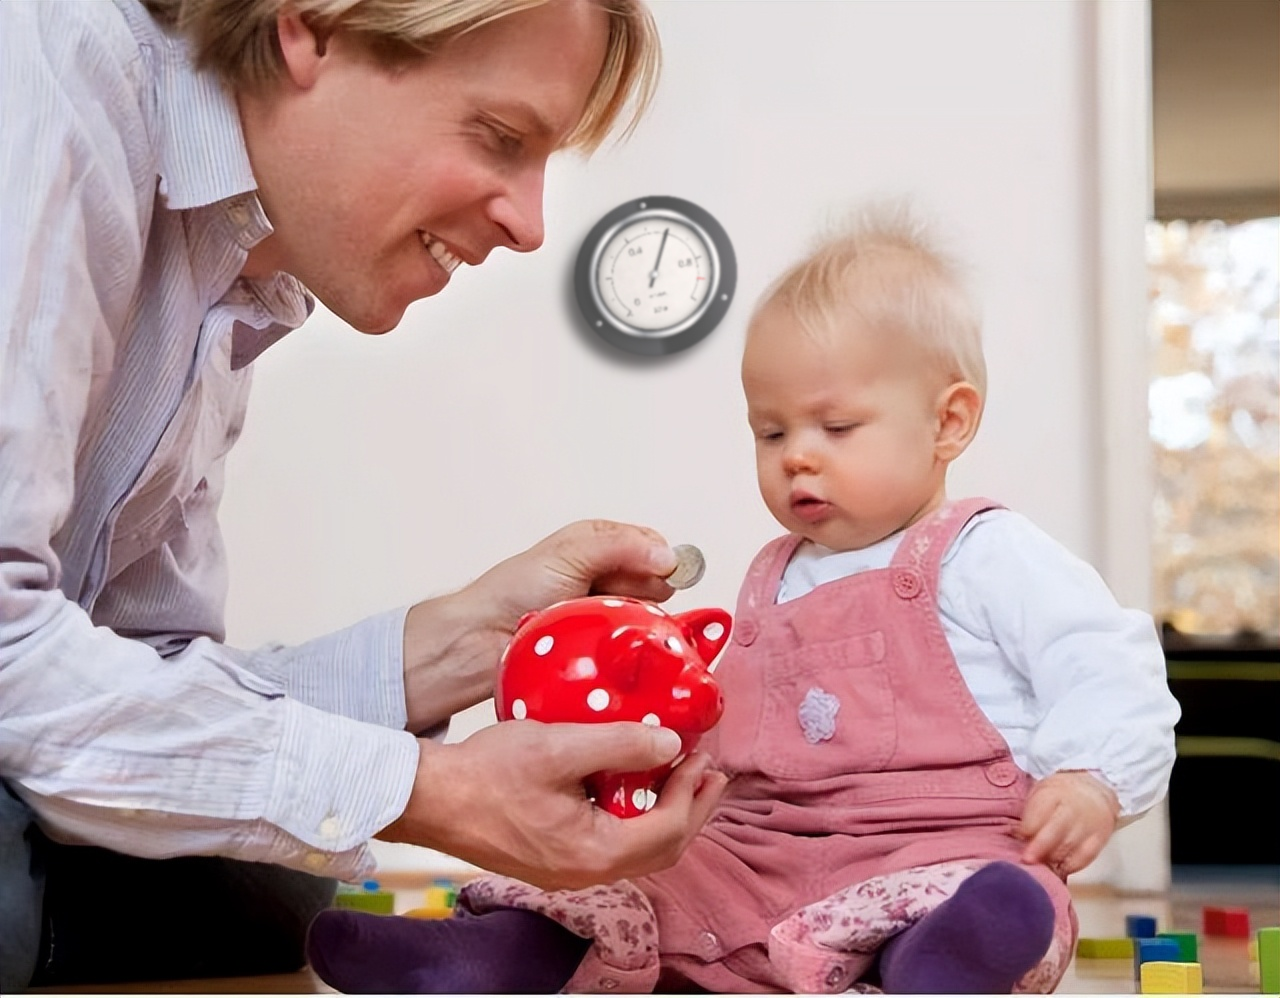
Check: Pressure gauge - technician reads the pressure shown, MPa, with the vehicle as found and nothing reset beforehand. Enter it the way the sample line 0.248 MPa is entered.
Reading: 0.6 MPa
